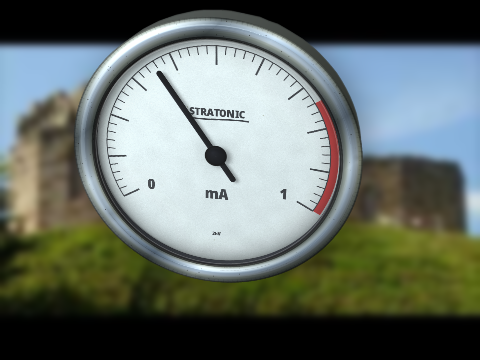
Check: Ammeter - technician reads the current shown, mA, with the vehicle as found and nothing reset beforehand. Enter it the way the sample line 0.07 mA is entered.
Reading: 0.36 mA
